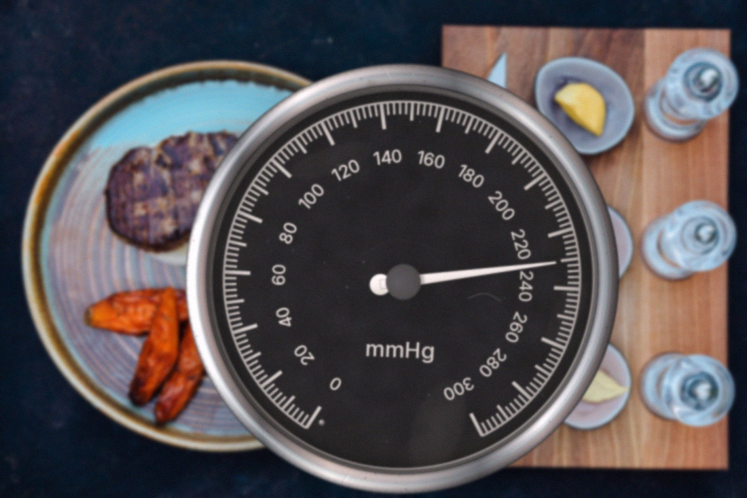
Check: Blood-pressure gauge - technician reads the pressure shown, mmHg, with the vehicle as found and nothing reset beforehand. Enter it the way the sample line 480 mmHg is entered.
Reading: 230 mmHg
